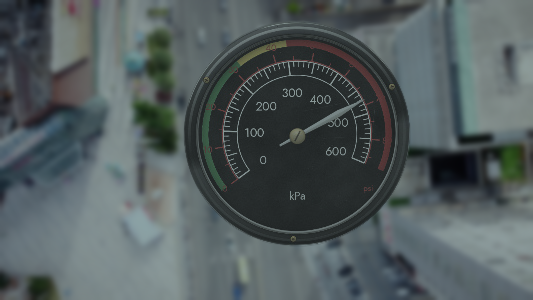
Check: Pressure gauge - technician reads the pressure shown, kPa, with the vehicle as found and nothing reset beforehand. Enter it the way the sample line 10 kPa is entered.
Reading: 470 kPa
